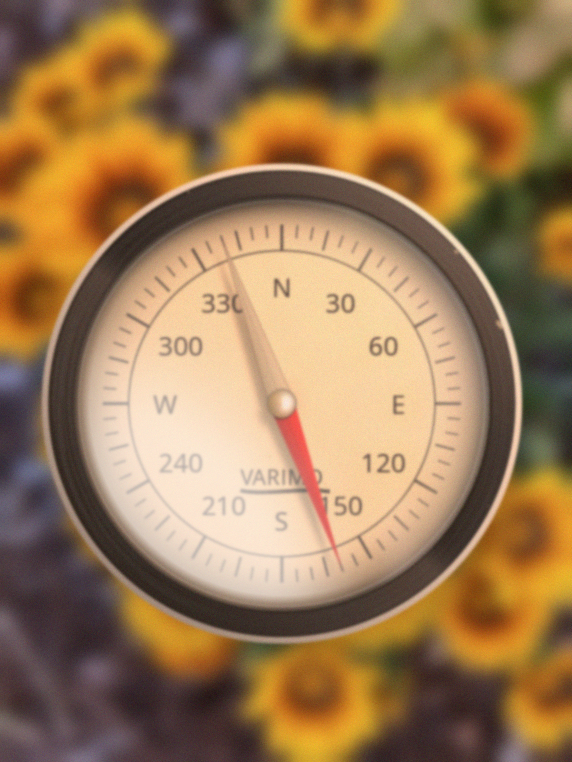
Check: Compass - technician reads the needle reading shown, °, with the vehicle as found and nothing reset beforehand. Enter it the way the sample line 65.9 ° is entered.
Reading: 160 °
